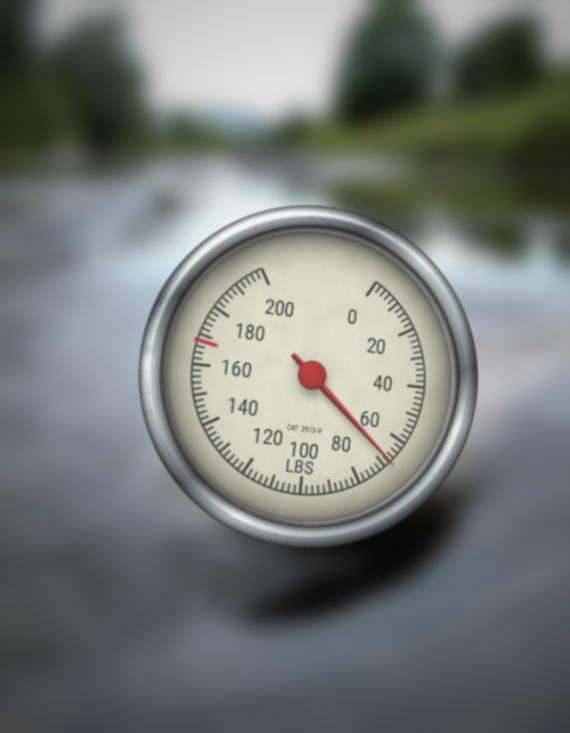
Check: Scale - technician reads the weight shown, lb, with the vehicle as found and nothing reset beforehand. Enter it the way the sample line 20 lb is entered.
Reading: 68 lb
